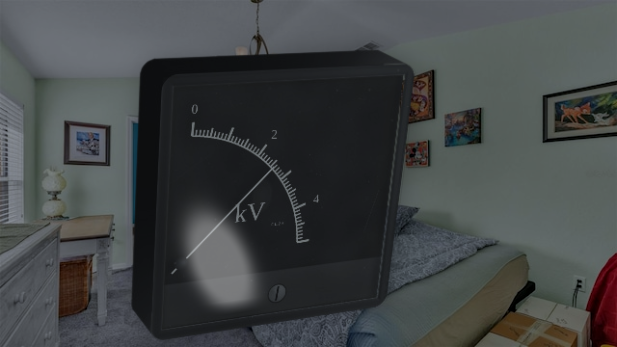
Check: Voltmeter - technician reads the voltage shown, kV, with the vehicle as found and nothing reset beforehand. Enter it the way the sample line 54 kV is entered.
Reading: 2.5 kV
